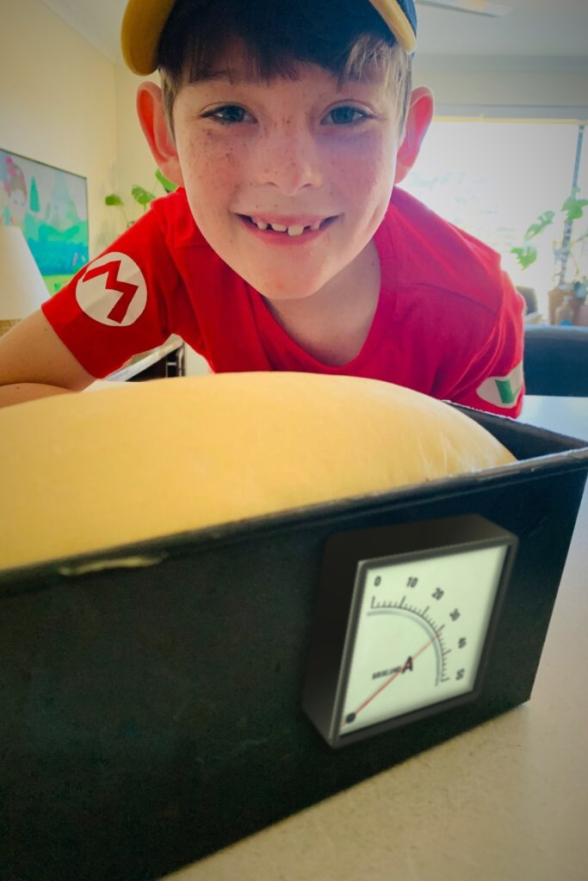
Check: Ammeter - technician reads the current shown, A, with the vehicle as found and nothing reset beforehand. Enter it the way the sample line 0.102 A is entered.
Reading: 30 A
